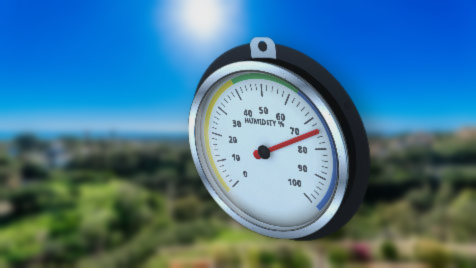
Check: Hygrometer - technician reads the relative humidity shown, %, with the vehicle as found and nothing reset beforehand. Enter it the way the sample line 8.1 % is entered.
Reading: 74 %
